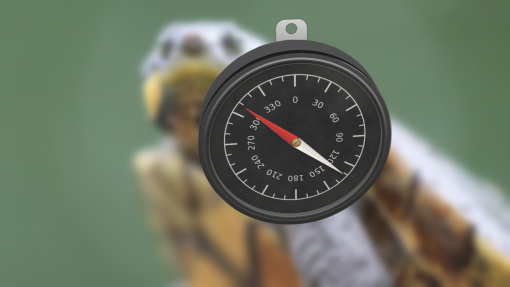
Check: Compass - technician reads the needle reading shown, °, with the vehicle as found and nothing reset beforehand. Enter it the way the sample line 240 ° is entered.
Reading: 310 °
